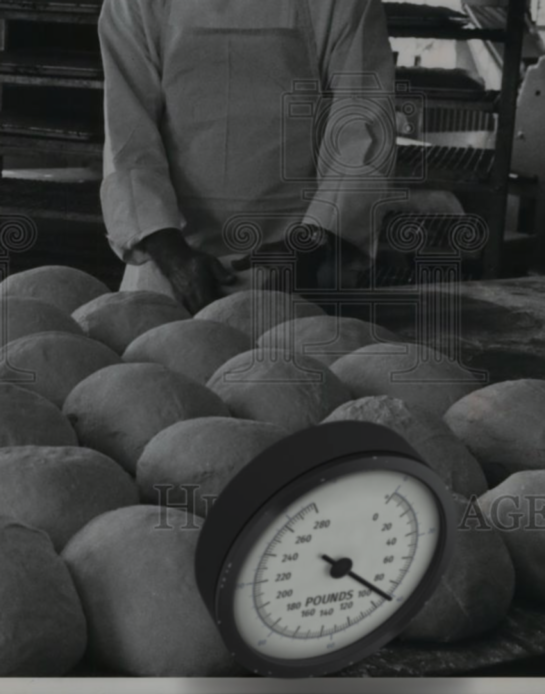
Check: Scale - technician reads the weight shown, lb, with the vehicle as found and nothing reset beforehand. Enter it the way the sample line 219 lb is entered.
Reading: 90 lb
